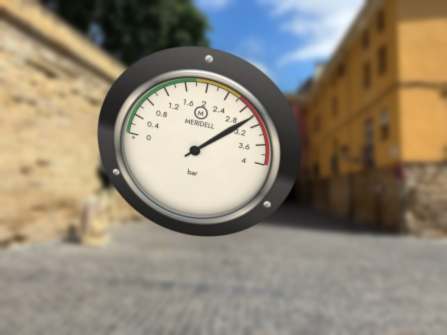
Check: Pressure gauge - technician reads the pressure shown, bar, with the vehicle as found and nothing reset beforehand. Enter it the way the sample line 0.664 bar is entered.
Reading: 3 bar
